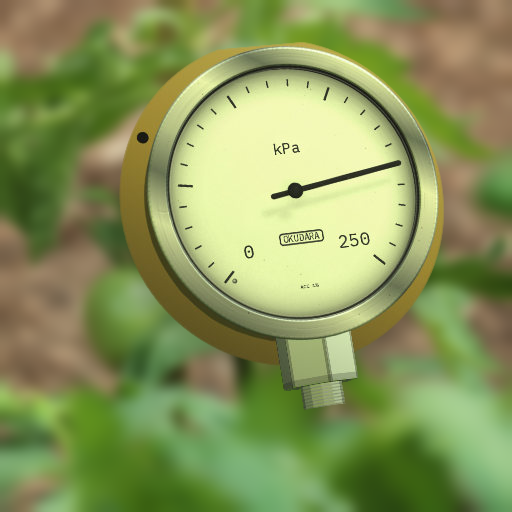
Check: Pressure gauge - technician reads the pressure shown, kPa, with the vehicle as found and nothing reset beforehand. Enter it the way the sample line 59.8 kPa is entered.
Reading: 200 kPa
